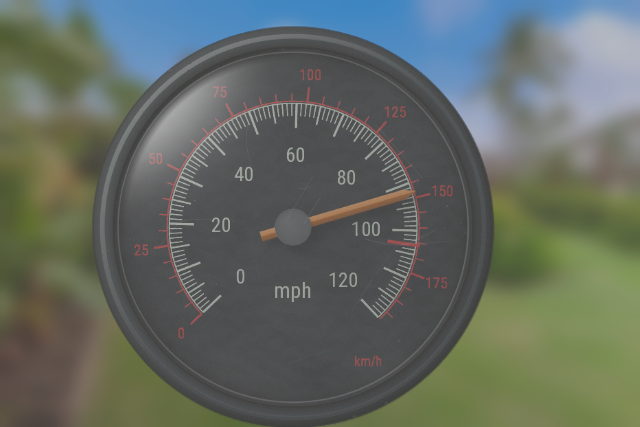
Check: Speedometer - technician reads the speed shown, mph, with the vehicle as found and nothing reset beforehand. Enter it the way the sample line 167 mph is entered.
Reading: 92 mph
